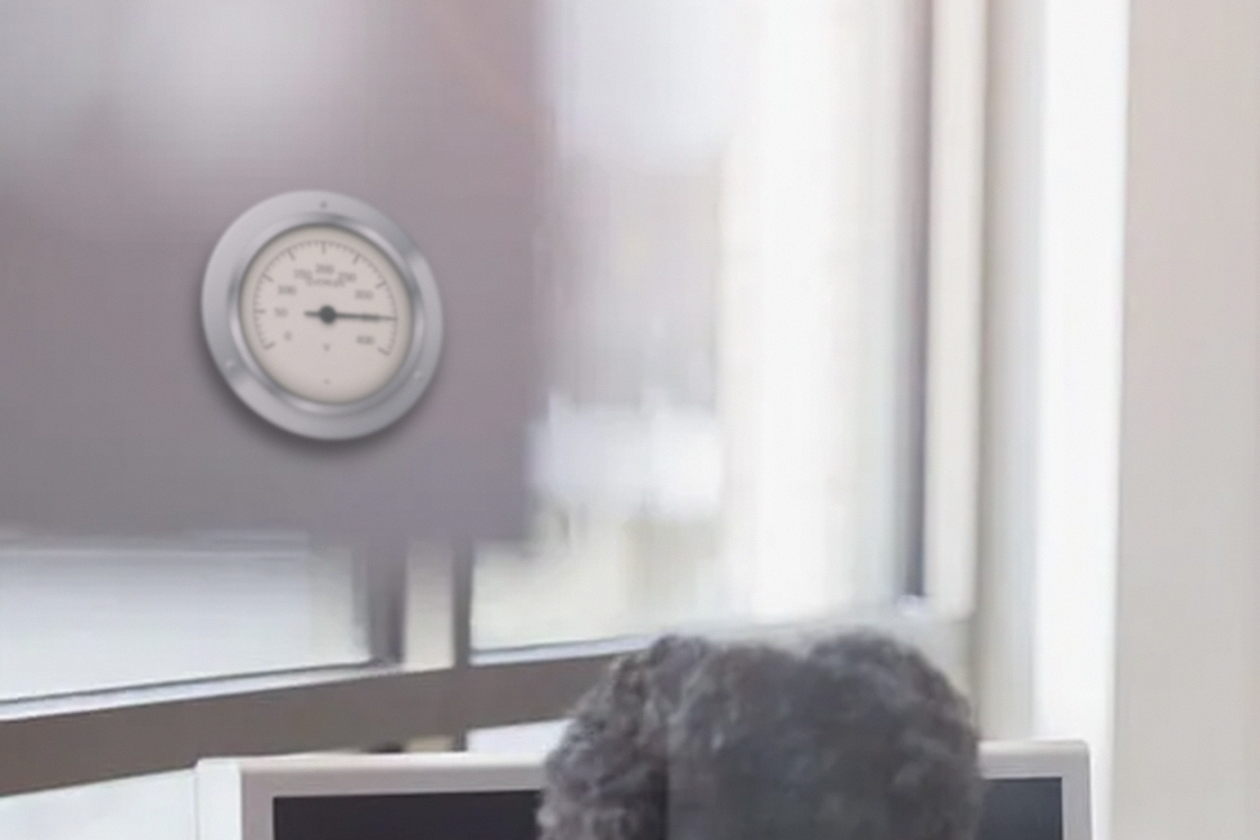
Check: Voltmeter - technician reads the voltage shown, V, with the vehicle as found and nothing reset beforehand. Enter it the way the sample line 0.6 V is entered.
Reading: 350 V
